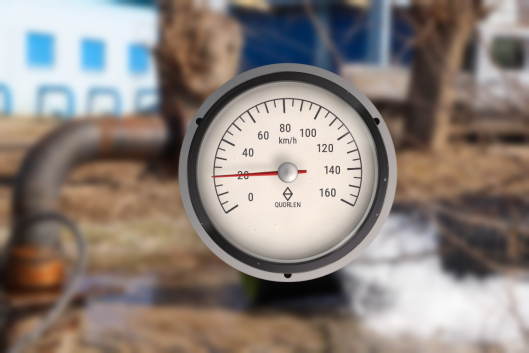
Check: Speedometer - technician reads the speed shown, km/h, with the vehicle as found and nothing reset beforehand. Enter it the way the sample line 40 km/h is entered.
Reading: 20 km/h
